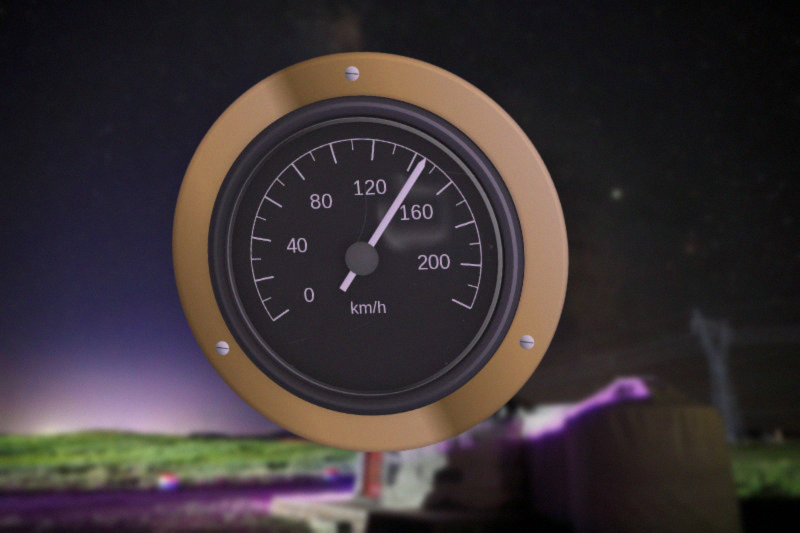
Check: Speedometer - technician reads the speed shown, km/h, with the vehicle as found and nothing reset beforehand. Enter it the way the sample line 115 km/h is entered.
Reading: 145 km/h
